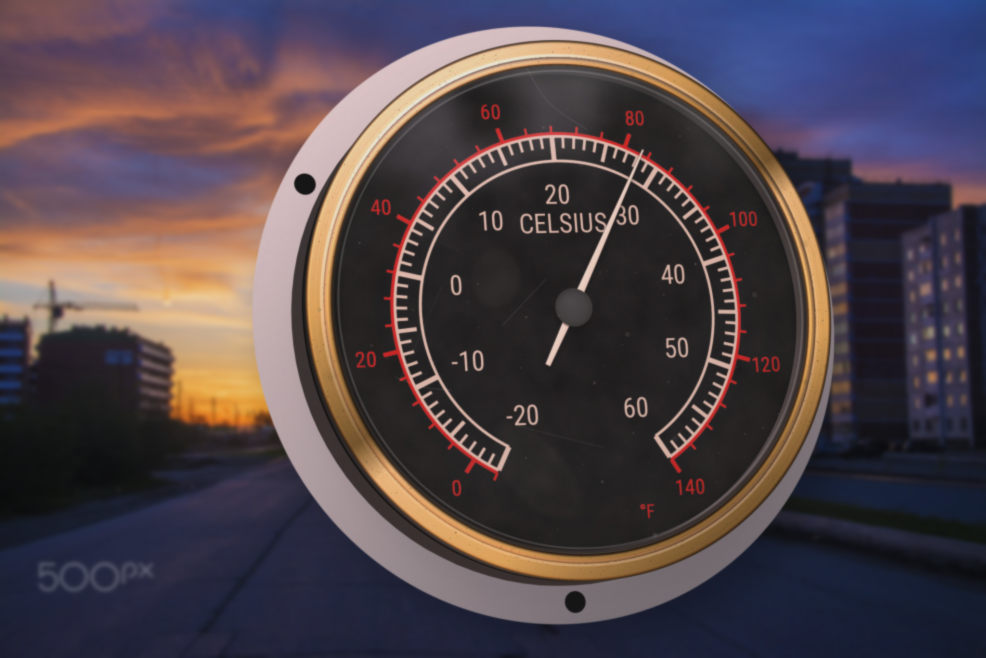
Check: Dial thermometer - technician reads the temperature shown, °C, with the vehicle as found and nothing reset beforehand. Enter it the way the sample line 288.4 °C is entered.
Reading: 28 °C
